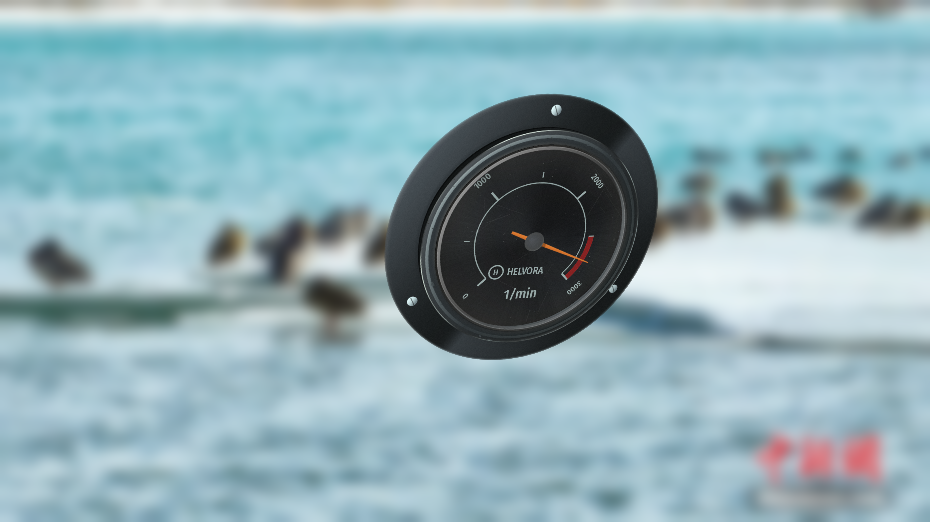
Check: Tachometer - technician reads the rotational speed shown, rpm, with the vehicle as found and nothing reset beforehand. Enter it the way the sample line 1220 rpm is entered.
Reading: 2750 rpm
